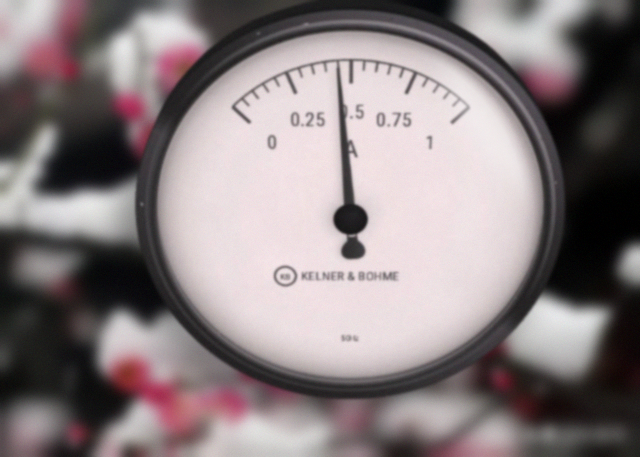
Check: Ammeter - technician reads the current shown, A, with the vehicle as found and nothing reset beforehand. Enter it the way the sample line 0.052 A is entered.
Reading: 0.45 A
